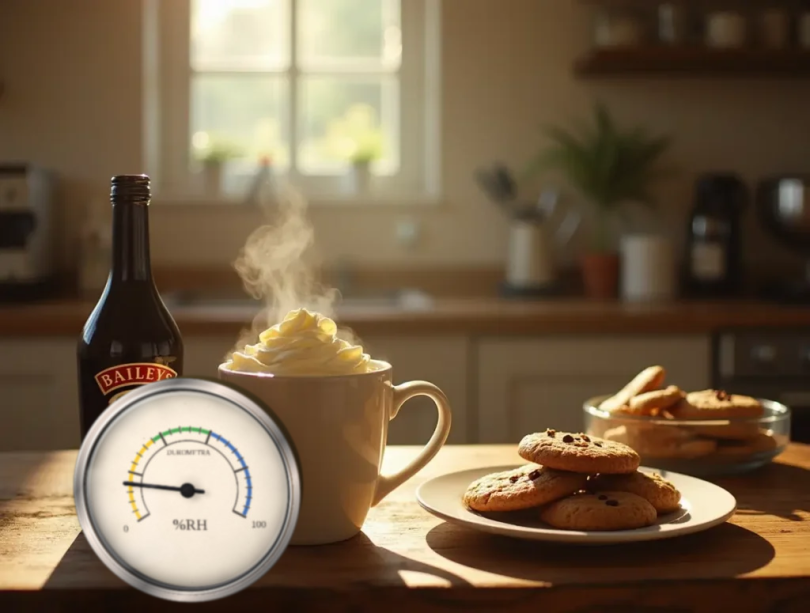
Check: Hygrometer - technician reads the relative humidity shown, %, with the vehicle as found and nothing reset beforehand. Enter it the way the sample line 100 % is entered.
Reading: 16 %
